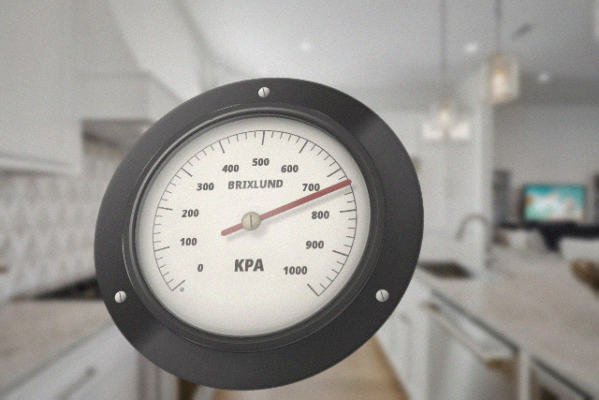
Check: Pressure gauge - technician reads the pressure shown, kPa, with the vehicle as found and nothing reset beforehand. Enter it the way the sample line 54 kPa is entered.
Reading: 740 kPa
